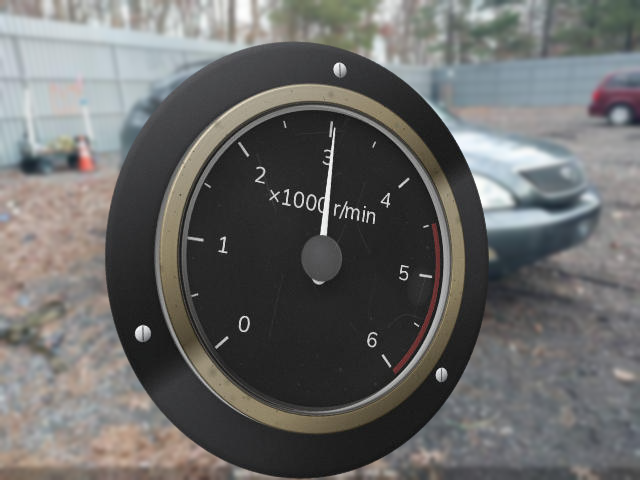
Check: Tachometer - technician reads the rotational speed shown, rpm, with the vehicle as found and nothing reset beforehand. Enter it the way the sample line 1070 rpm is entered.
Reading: 3000 rpm
